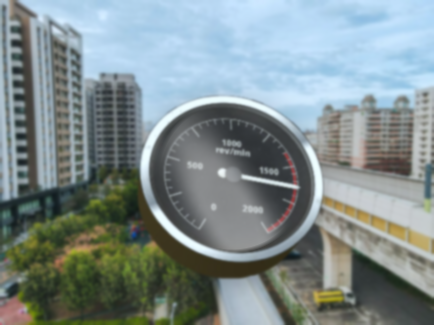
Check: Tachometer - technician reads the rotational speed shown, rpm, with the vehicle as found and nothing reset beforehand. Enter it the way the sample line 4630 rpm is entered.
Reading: 1650 rpm
